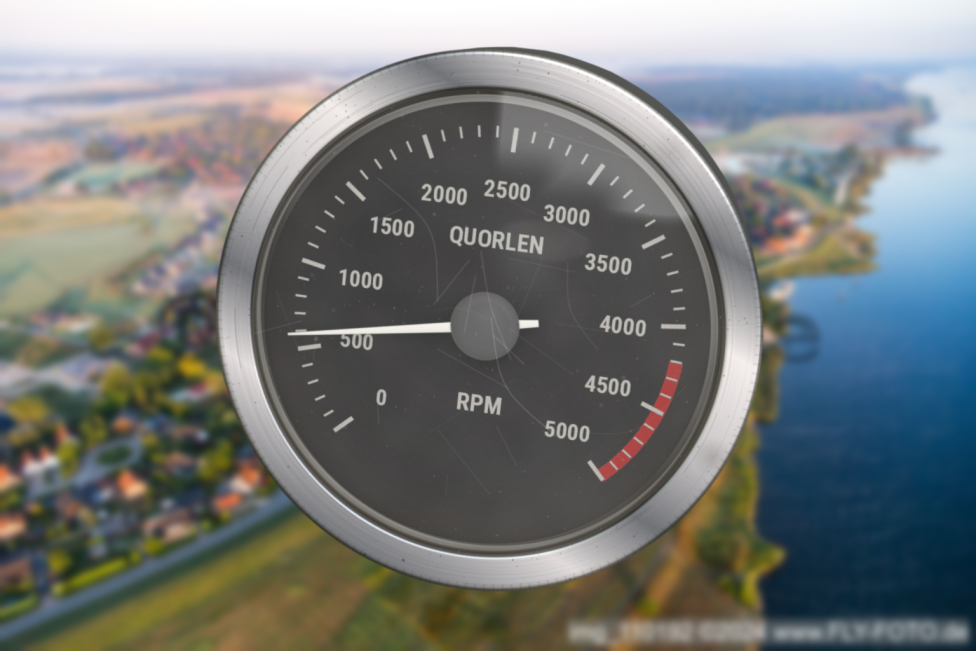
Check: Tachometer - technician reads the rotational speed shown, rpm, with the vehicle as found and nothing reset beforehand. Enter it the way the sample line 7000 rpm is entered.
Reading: 600 rpm
